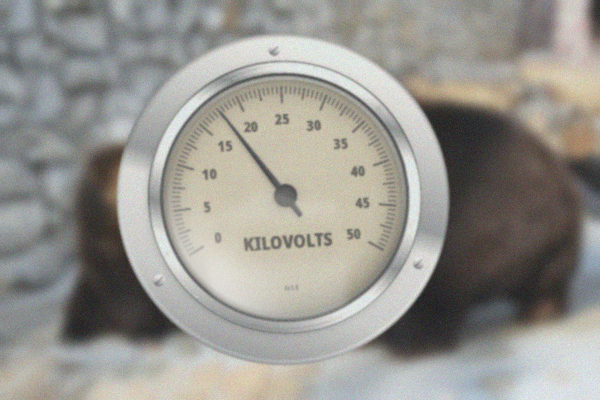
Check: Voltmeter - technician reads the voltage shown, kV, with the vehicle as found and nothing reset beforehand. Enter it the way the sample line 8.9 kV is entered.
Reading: 17.5 kV
